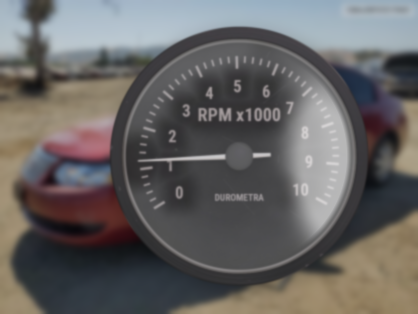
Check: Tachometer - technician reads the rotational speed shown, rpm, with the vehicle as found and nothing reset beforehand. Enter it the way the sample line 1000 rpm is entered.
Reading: 1200 rpm
